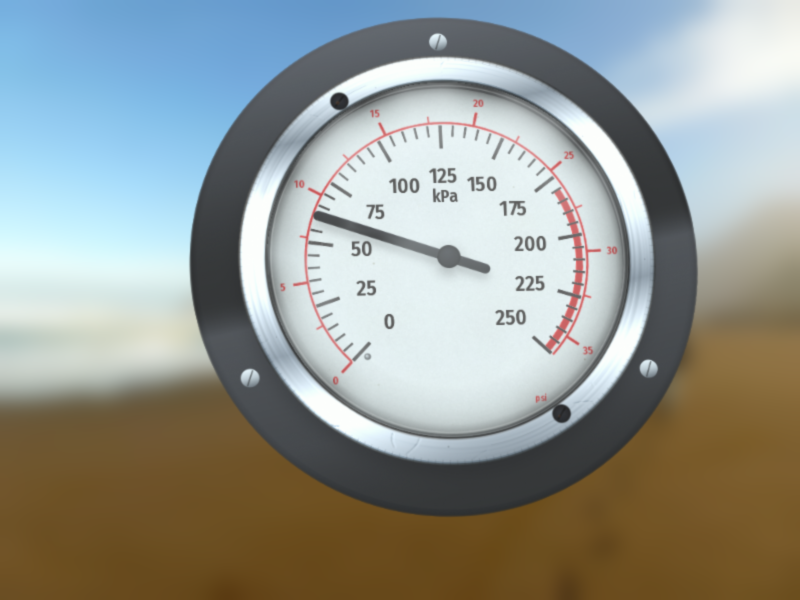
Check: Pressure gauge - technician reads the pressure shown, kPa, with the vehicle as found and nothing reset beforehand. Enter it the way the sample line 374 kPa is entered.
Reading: 60 kPa
